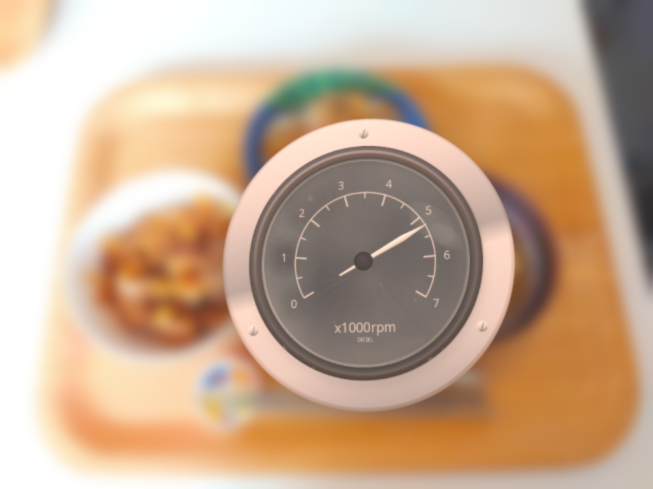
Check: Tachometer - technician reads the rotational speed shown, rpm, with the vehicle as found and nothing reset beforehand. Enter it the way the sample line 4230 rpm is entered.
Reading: 5250 rpm
